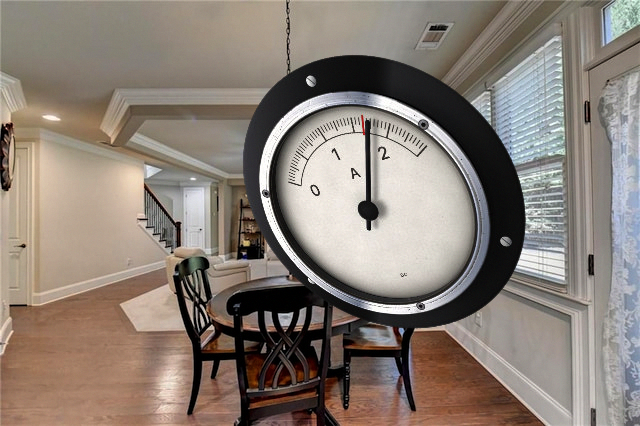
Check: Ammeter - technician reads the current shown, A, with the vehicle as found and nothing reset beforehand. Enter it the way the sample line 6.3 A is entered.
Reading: 1.75 A
